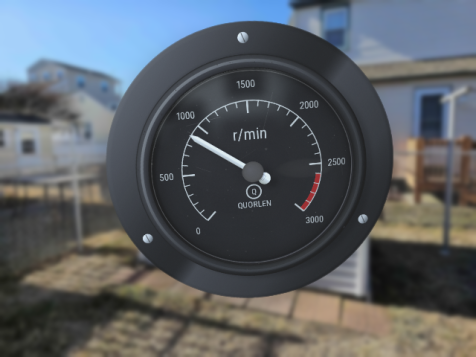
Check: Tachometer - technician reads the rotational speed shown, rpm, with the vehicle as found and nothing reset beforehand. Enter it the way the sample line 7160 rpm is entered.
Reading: 900 rpm
